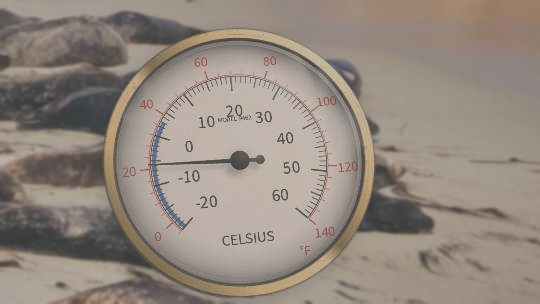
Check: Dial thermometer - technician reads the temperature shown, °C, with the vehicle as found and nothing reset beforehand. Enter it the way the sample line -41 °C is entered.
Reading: -6 °C
